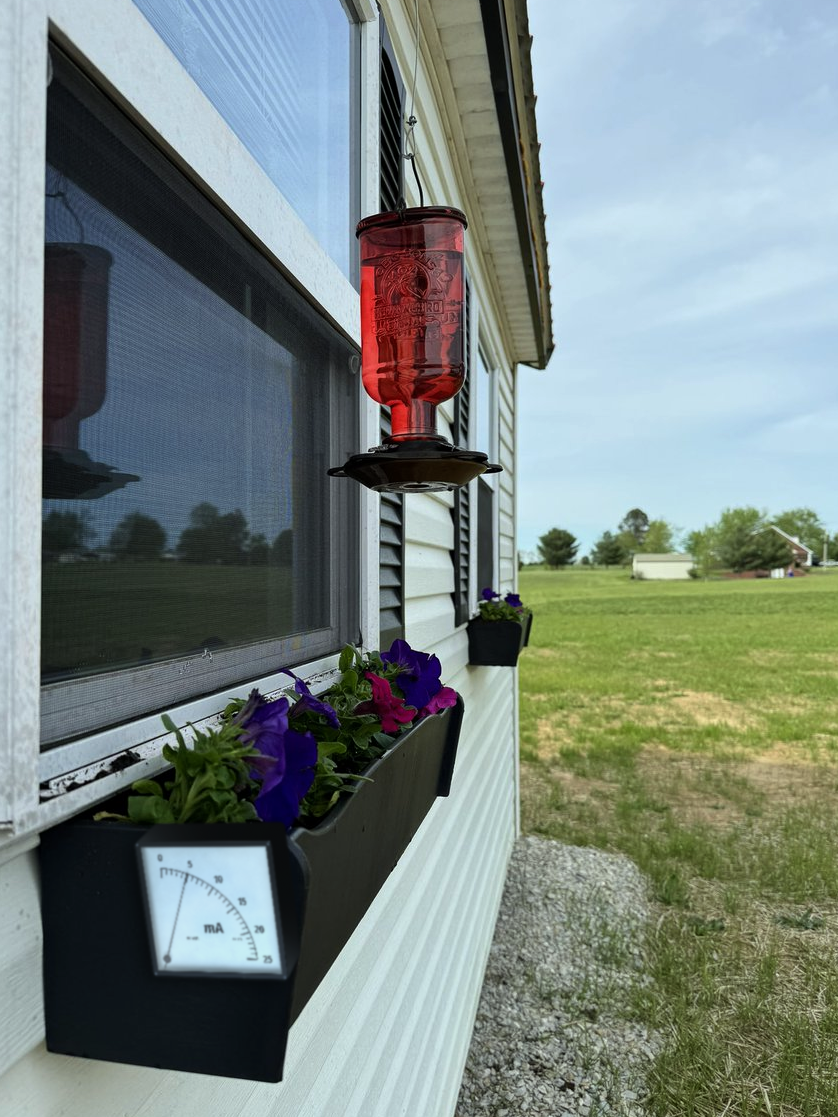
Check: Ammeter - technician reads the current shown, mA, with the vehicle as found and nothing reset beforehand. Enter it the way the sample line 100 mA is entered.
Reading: 5 mA
